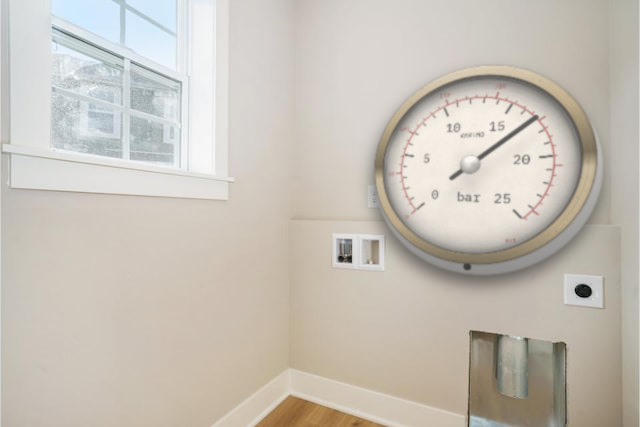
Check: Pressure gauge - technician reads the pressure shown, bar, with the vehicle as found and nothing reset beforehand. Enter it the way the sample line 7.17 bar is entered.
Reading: 17 bar
